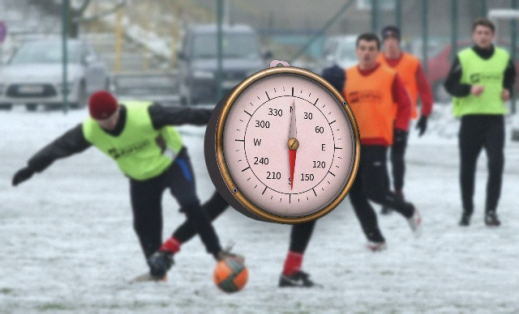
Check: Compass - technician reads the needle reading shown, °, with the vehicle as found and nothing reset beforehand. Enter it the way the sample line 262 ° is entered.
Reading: 180 °
